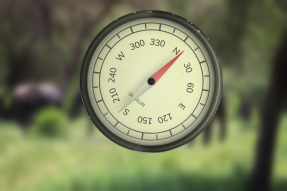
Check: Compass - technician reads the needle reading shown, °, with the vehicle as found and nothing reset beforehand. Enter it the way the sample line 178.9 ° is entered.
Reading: 7.5 °
